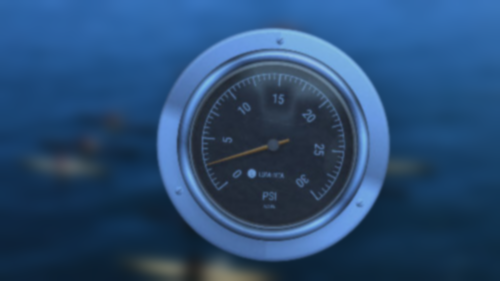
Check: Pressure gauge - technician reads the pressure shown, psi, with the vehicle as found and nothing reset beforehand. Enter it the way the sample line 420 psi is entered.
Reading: 2.5 psi
